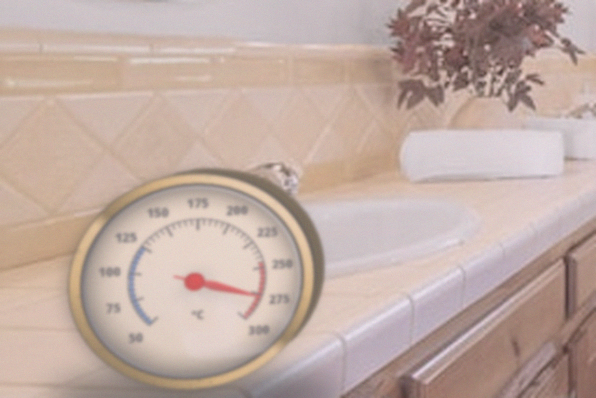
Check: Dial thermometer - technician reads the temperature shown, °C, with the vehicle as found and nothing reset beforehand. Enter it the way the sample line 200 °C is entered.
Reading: 275 °C
